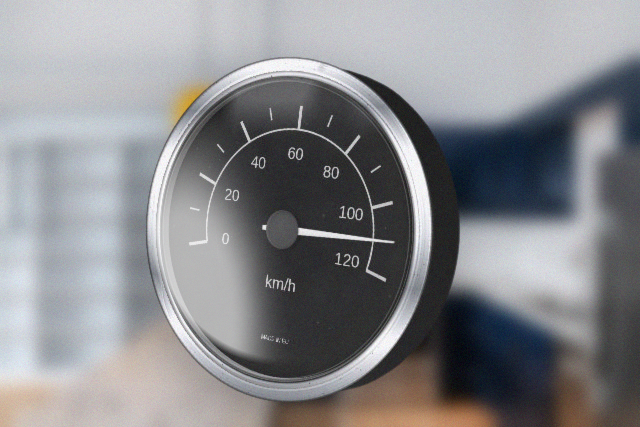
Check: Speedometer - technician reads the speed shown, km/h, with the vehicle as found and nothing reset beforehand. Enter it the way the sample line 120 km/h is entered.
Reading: 110 km/h
